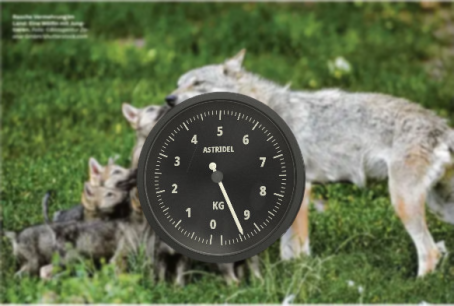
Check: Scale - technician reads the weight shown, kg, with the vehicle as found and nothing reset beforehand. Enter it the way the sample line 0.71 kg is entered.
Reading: 9.4 kg
